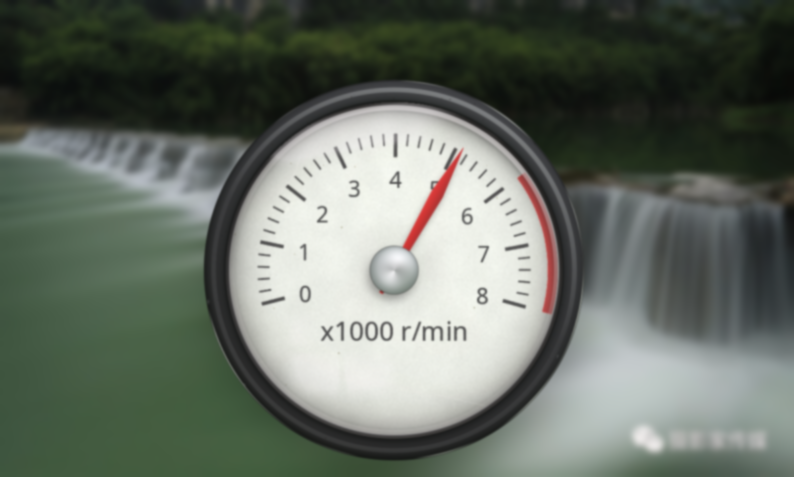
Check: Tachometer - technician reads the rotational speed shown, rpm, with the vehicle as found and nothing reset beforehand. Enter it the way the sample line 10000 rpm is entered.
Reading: 5100 rpm
